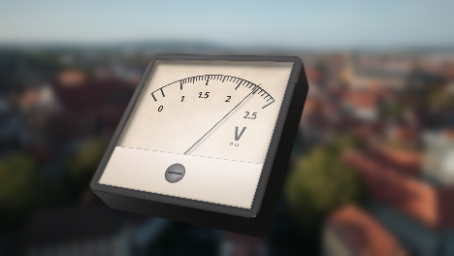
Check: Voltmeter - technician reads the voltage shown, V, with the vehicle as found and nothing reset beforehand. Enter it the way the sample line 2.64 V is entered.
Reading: 2.25 V
